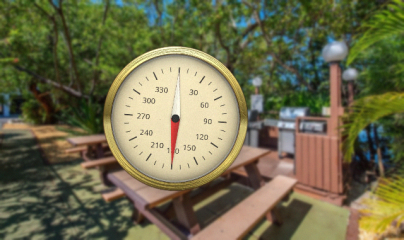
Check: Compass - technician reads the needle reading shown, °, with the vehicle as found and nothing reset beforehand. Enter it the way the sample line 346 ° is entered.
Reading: 180 °
